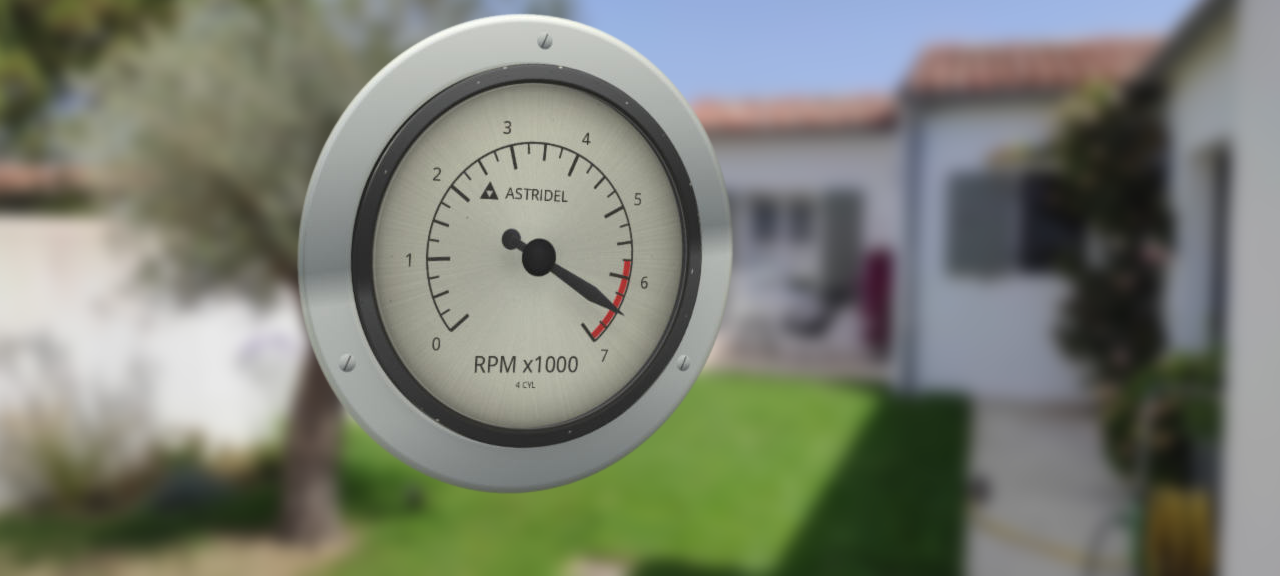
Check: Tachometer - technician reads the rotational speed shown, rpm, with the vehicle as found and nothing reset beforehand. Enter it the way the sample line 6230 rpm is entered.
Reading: 6500 rpm
